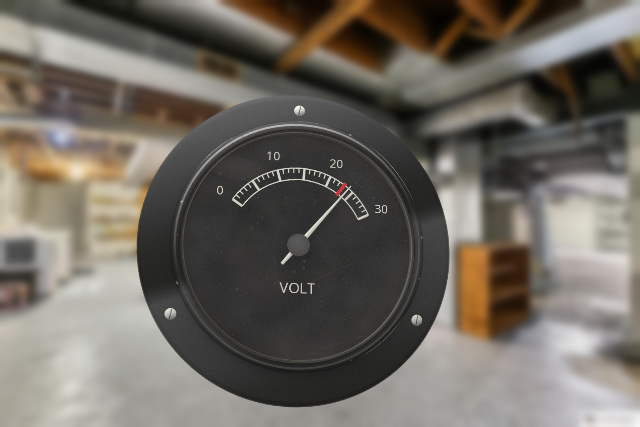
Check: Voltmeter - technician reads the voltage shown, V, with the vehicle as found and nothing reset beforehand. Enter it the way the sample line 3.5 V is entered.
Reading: 24 V
